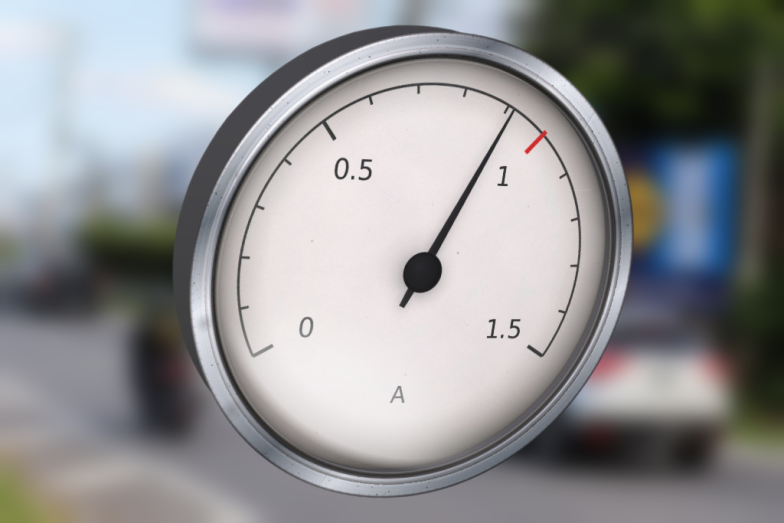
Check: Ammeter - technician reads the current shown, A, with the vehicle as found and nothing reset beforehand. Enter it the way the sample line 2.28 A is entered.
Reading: 0.9 A
